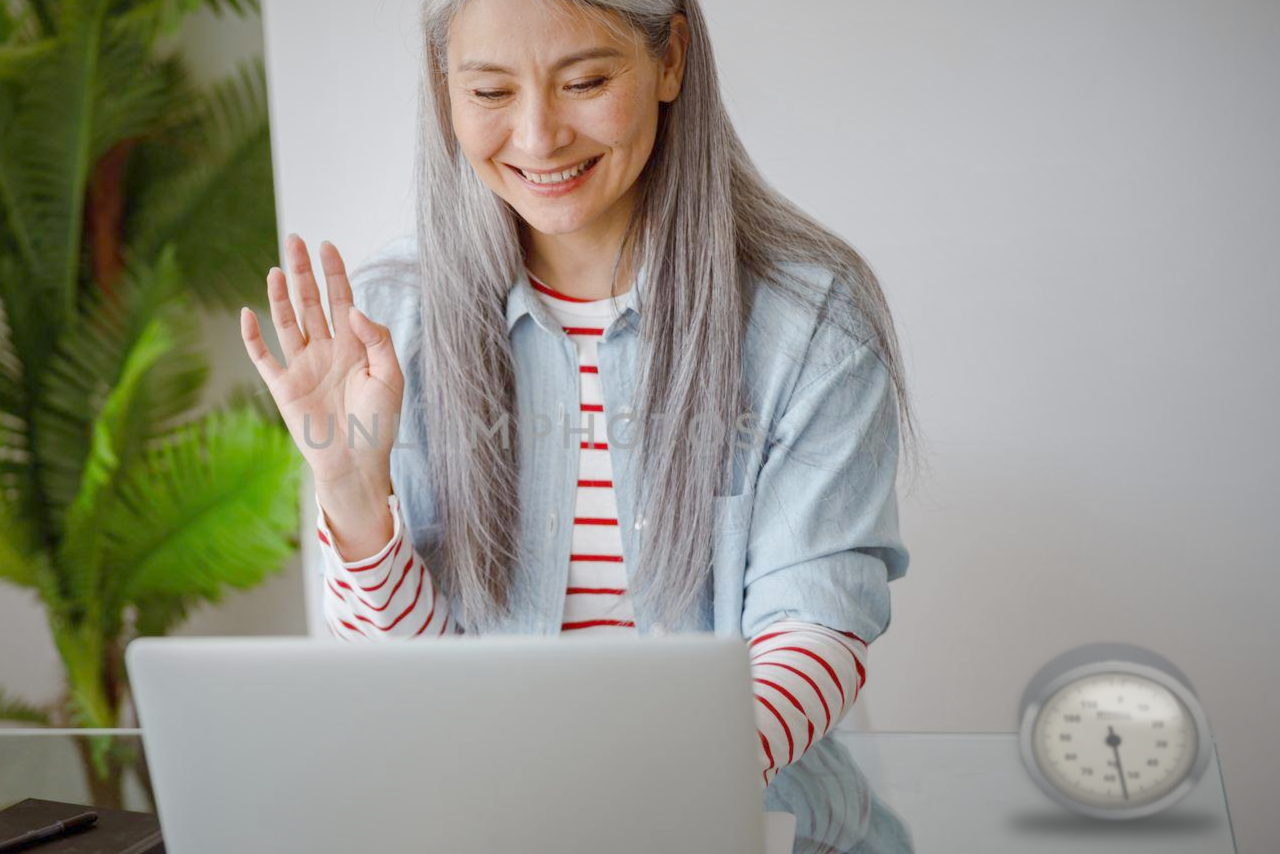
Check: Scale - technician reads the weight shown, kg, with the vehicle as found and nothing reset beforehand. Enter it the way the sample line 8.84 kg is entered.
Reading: 55 kg
